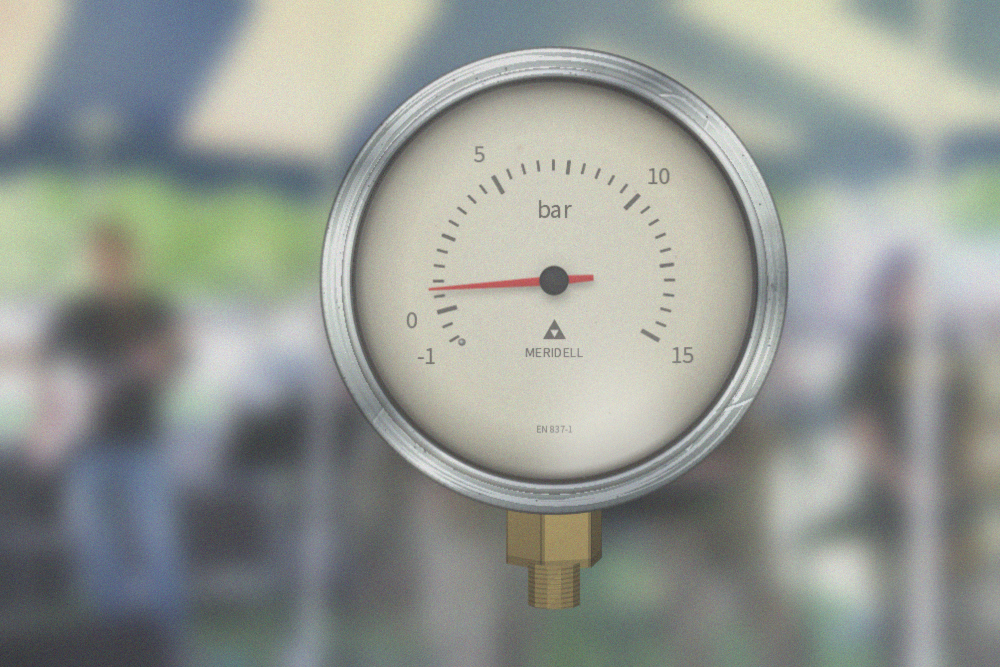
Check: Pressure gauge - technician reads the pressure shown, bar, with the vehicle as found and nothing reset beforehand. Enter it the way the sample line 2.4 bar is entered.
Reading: 0.75 bar
